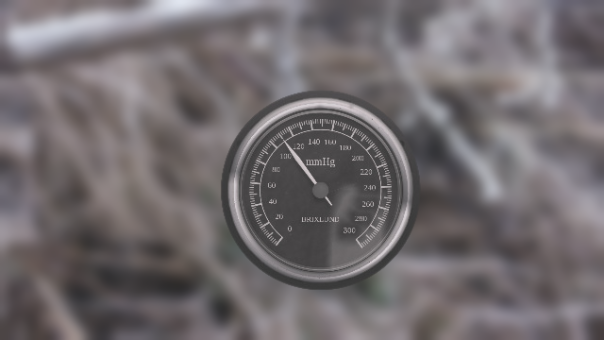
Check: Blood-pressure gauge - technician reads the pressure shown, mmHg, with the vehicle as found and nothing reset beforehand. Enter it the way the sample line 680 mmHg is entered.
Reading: 110 mmHg
